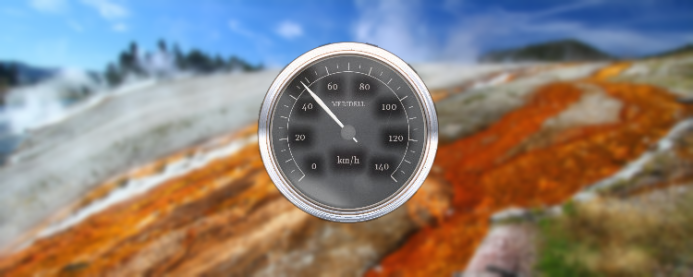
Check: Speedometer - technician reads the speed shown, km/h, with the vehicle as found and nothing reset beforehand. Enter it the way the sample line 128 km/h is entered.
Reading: 47.5 km/h
